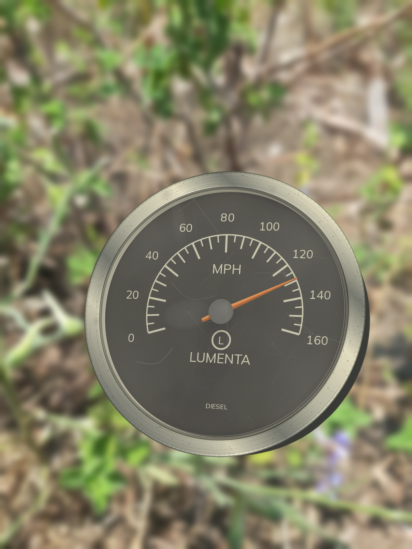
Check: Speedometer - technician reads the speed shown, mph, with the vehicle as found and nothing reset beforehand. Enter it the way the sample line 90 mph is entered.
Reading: 130 mph
